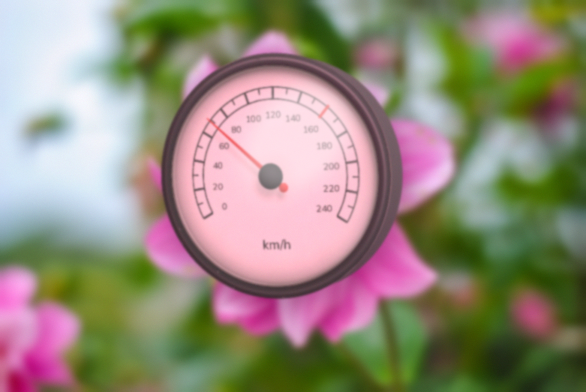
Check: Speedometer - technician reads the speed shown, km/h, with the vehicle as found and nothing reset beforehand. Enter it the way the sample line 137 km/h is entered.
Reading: 70 km/h
